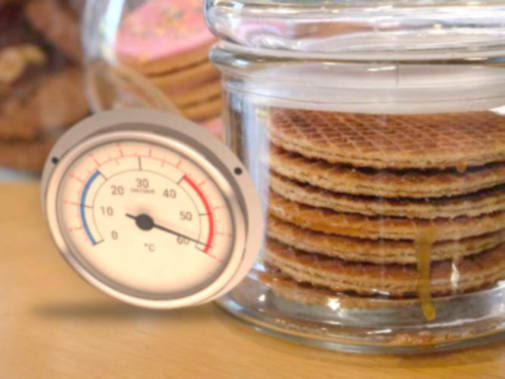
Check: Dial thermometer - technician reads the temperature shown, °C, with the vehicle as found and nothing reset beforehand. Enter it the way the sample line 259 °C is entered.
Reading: 57.5 °C
